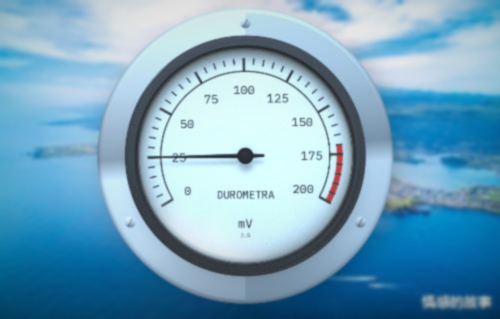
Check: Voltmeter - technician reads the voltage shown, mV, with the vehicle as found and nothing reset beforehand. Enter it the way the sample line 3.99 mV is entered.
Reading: 25 mV
